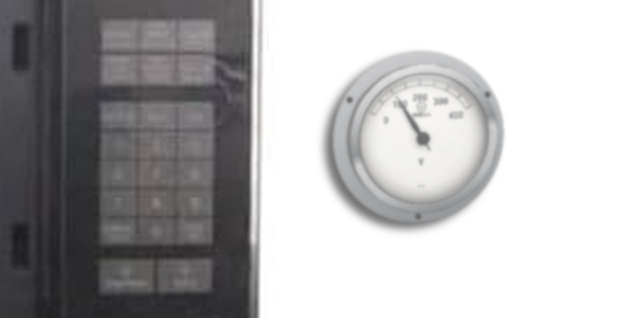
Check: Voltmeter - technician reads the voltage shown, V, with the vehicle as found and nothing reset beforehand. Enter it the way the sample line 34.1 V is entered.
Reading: 100 V
